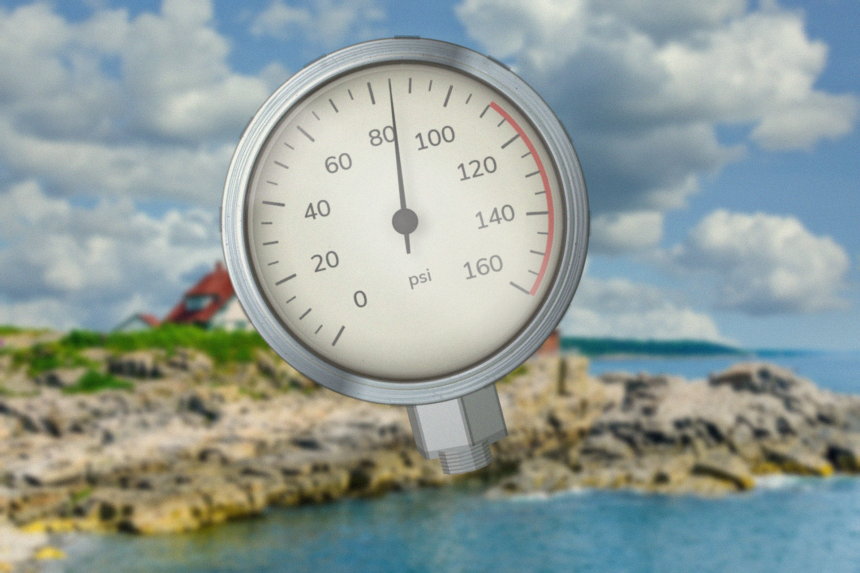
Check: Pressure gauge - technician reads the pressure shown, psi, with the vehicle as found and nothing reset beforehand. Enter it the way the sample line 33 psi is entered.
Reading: 85 psi
